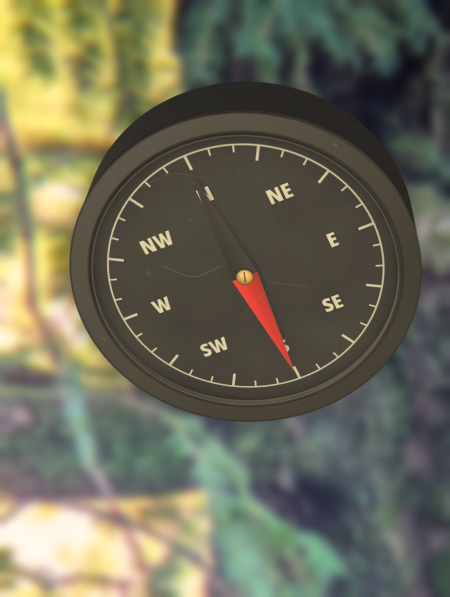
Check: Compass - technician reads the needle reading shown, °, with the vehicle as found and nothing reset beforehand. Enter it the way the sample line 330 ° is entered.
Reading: 180 °
